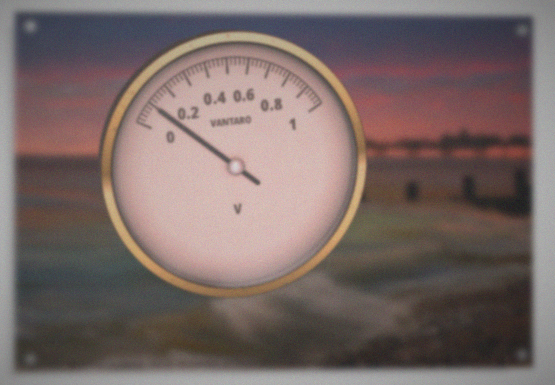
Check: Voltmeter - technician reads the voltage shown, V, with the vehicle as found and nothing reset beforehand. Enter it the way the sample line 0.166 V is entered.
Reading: 0.1 V
